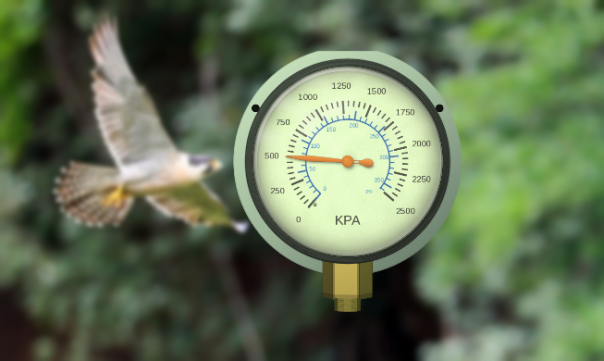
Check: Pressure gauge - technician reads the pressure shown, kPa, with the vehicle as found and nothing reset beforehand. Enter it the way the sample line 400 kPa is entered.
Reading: 500 kPa
